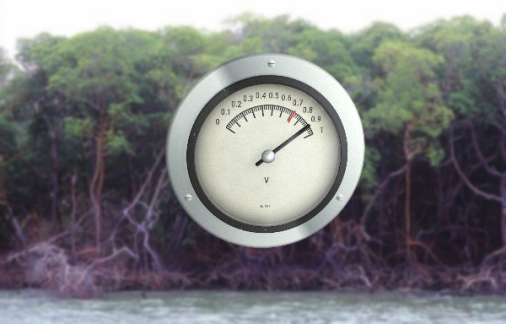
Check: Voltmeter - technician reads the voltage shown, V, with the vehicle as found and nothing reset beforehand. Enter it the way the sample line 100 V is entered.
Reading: 0.9 V
